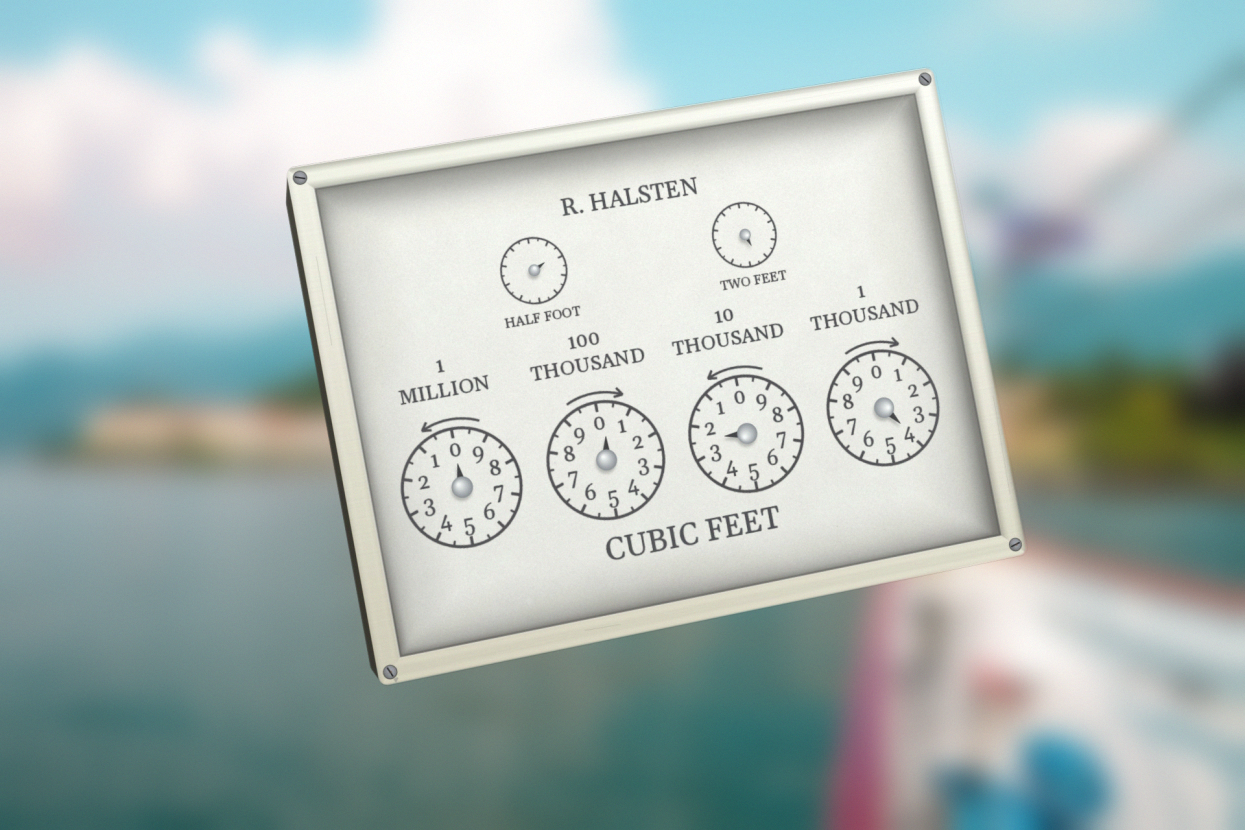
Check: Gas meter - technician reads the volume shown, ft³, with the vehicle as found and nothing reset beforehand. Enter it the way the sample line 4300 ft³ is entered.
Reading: 2400 ft³
